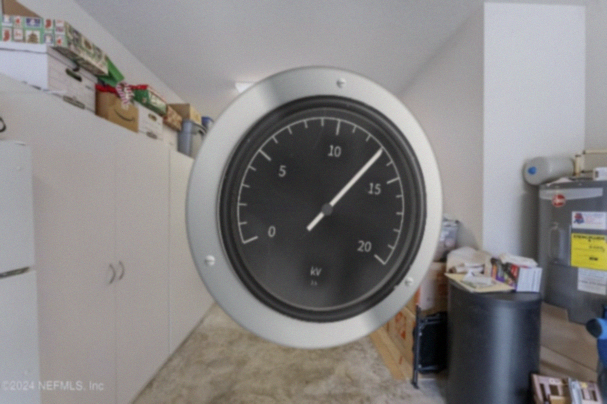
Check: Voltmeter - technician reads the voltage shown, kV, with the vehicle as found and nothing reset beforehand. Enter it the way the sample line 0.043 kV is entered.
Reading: 13 kV
